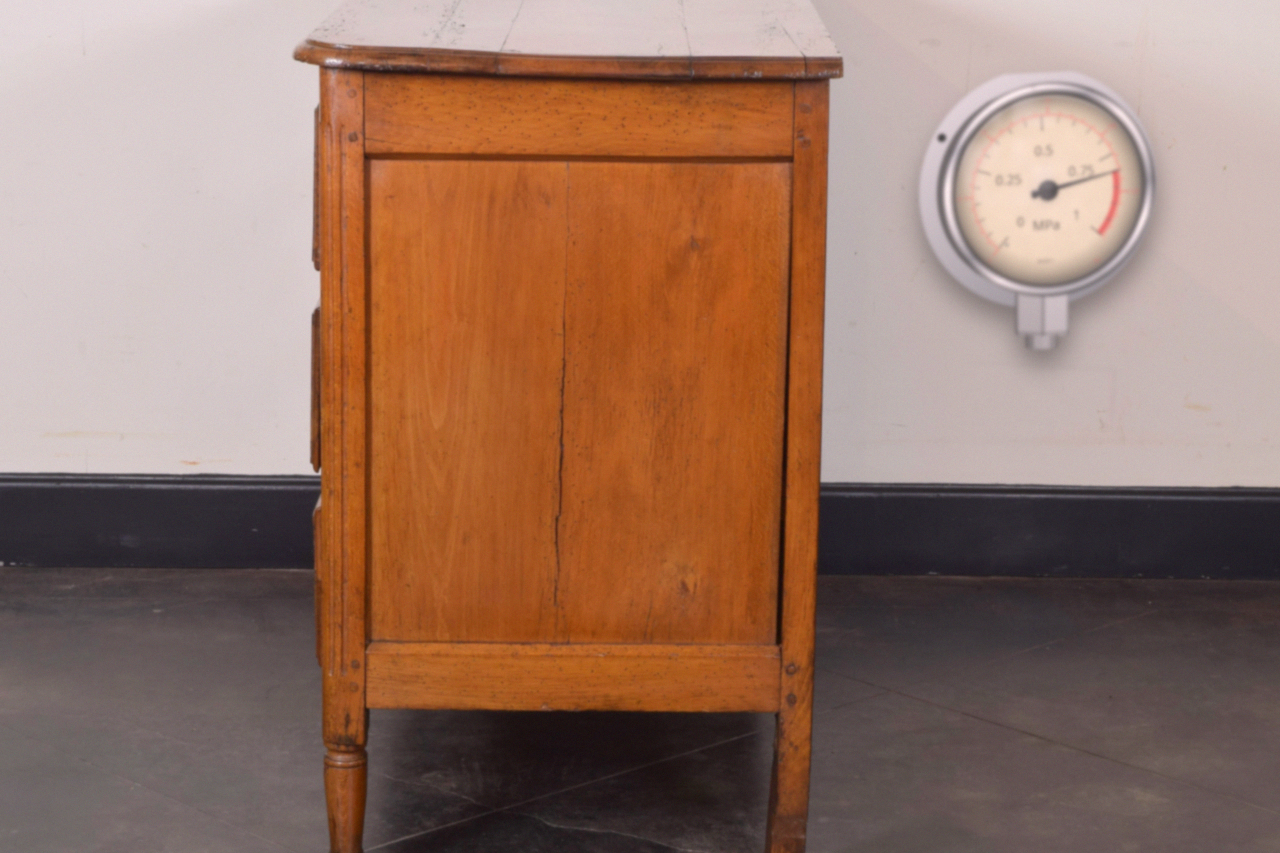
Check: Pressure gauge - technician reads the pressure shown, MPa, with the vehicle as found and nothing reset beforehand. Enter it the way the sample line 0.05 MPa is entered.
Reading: 0.8 MPa
